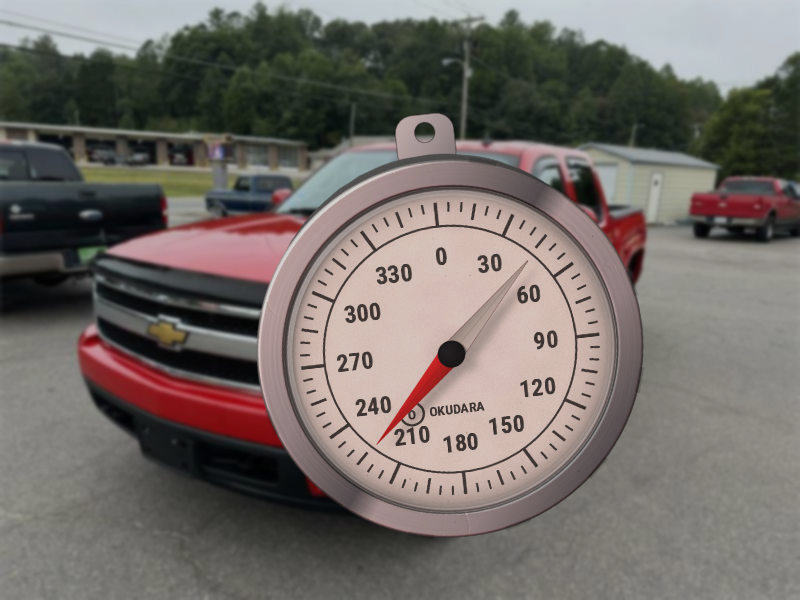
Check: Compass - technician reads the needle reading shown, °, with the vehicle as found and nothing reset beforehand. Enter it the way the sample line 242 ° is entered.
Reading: 225 °
